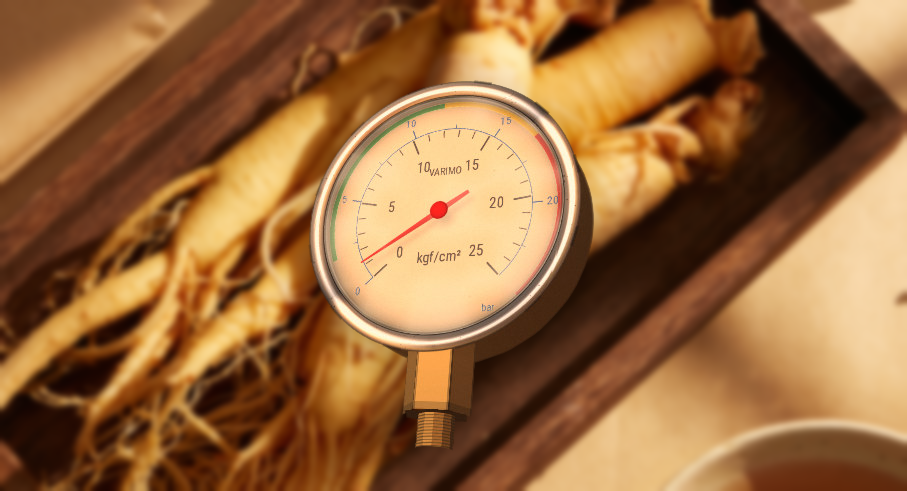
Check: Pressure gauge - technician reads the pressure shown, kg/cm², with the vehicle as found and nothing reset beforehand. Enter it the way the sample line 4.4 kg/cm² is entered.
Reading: 1 kg/cm²
